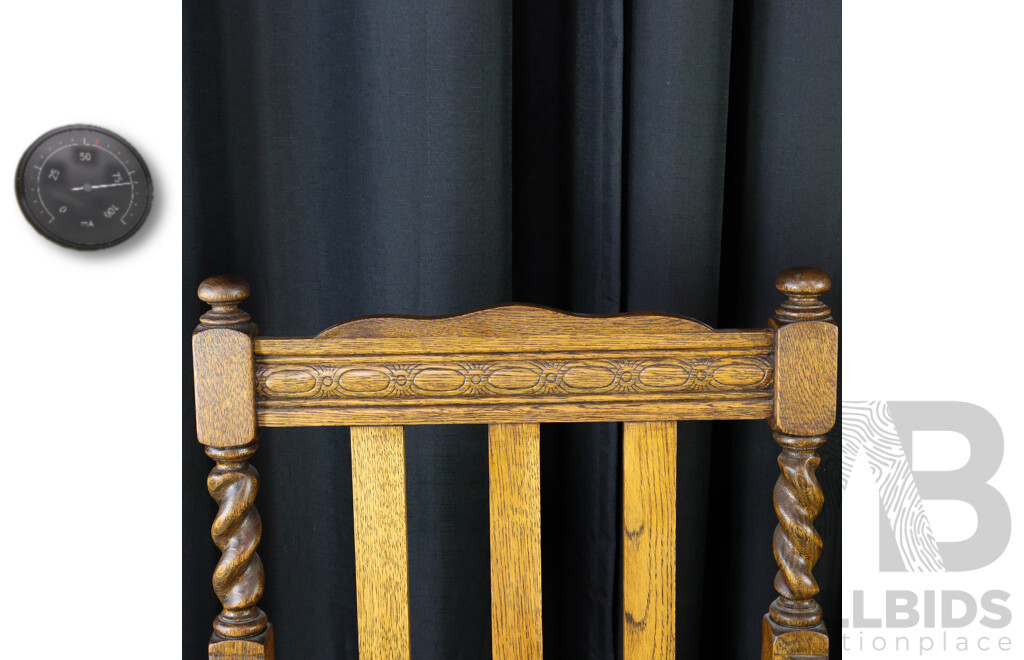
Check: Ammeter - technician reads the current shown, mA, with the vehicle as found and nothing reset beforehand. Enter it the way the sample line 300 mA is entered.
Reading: 80 mA
